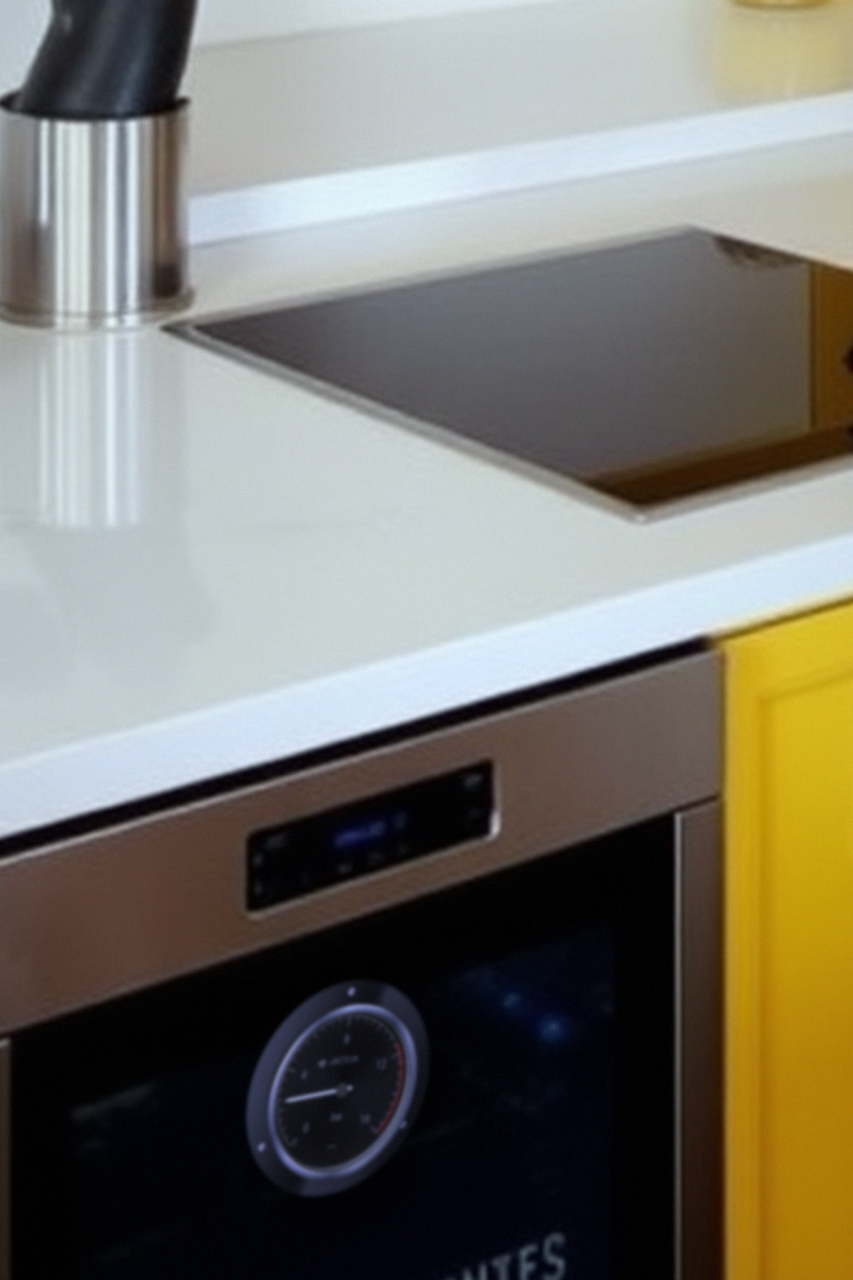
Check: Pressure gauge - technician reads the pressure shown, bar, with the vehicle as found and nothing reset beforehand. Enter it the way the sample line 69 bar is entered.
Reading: 2.5 bar
